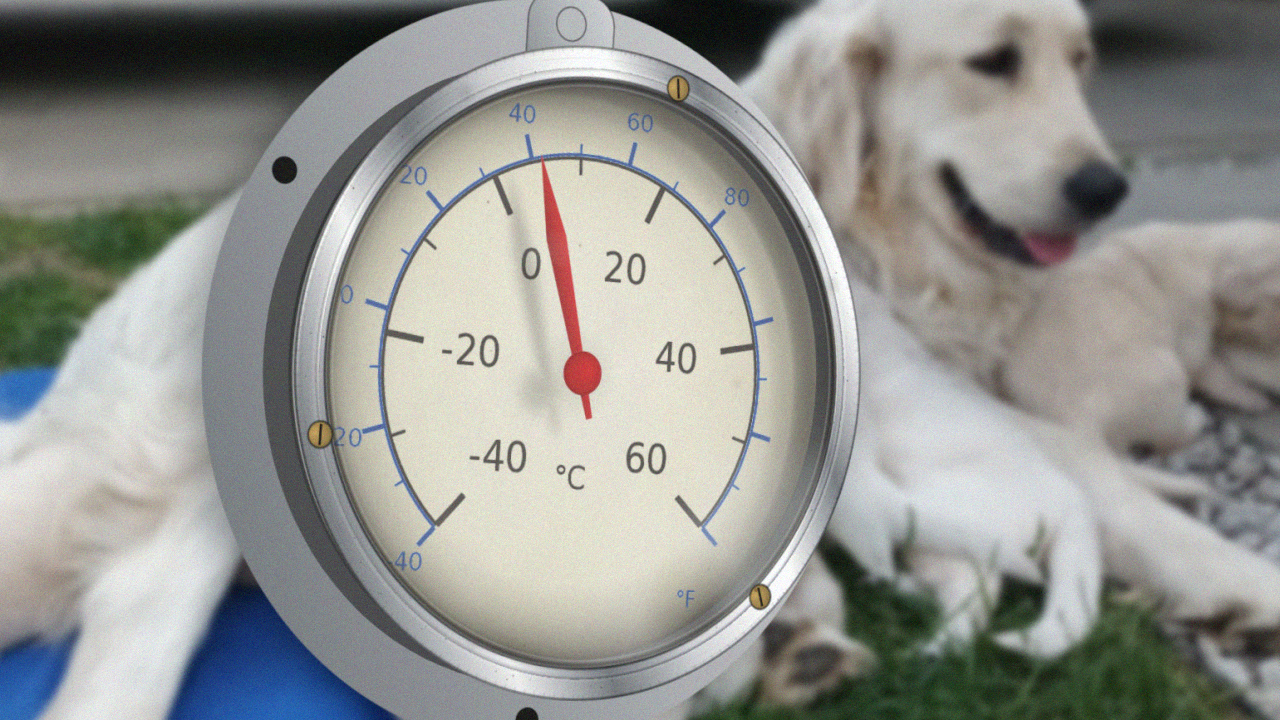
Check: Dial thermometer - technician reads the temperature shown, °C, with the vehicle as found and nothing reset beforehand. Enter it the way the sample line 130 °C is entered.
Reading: 5 °C
